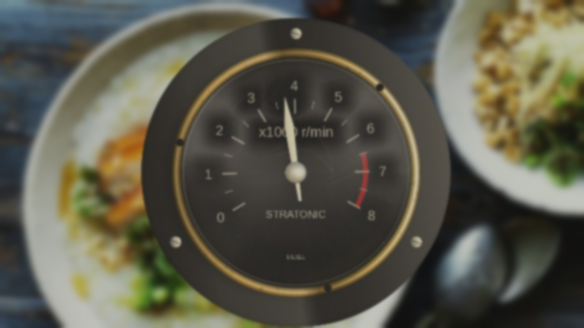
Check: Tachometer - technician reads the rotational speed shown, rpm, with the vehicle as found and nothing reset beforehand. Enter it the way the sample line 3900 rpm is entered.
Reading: 3750 rpm
